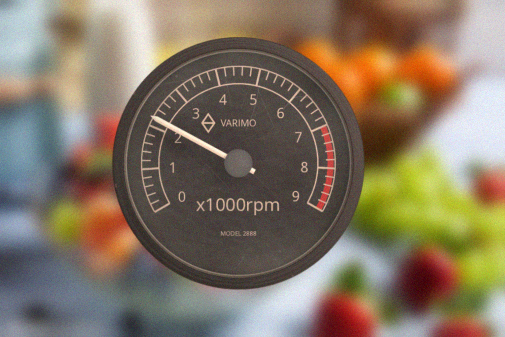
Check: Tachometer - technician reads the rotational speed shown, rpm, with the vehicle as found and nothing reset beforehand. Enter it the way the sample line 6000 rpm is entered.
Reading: 2200 rpm
